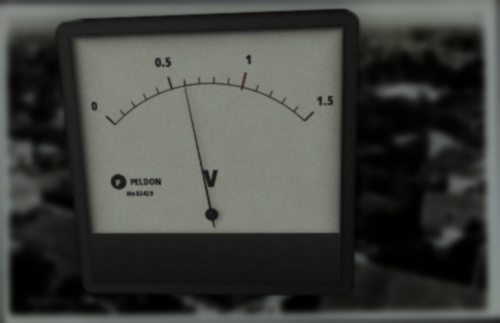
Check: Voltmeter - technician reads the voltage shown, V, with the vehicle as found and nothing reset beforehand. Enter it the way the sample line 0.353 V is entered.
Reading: 0.6 V
